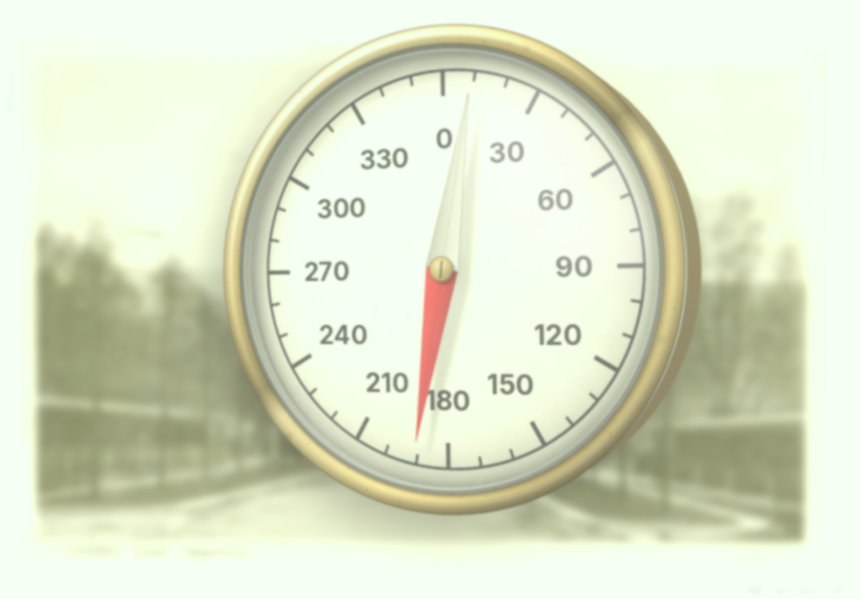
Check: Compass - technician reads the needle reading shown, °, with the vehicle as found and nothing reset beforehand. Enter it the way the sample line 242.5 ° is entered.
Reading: 190 °
